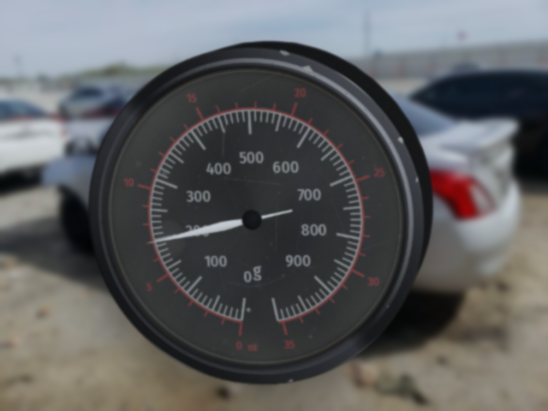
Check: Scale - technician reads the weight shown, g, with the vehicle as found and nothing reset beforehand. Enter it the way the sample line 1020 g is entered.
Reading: 200 g
